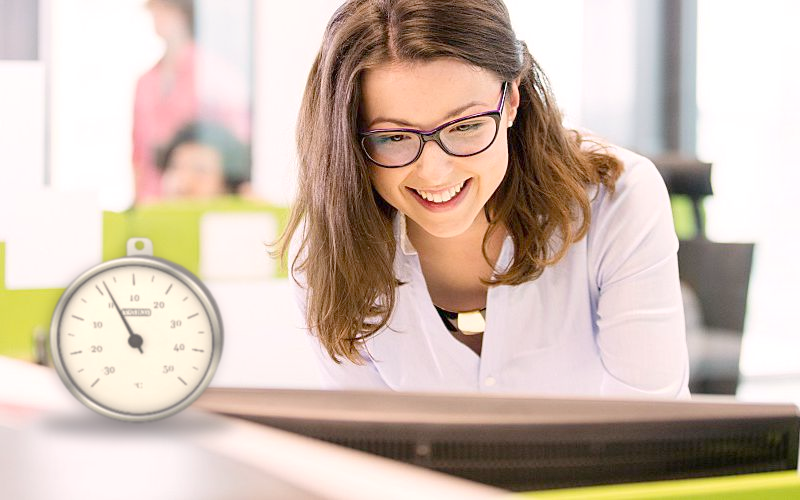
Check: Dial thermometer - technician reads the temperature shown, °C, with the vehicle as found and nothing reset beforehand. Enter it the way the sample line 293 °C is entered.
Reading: 2.5 °C
